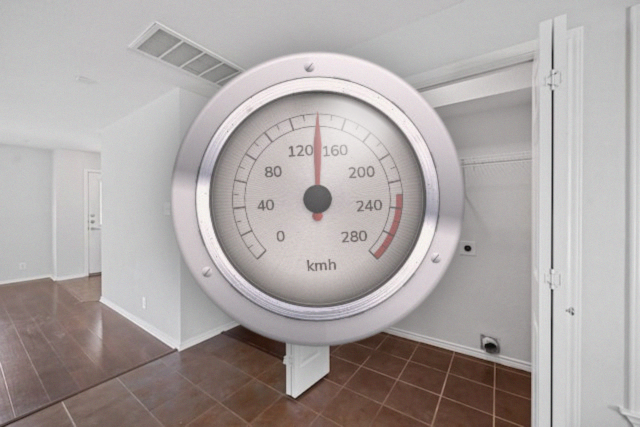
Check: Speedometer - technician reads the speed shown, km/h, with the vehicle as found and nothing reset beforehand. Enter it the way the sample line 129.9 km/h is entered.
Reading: 140 km/h
